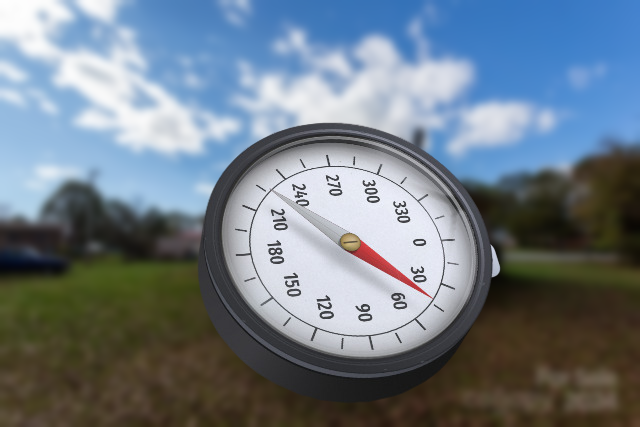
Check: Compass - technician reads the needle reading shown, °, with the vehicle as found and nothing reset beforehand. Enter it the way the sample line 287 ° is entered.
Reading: 45 °
